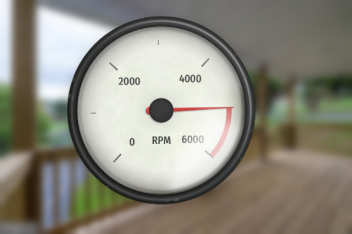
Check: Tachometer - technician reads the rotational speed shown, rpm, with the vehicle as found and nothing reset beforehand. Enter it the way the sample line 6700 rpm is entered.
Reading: 5000 rpm
